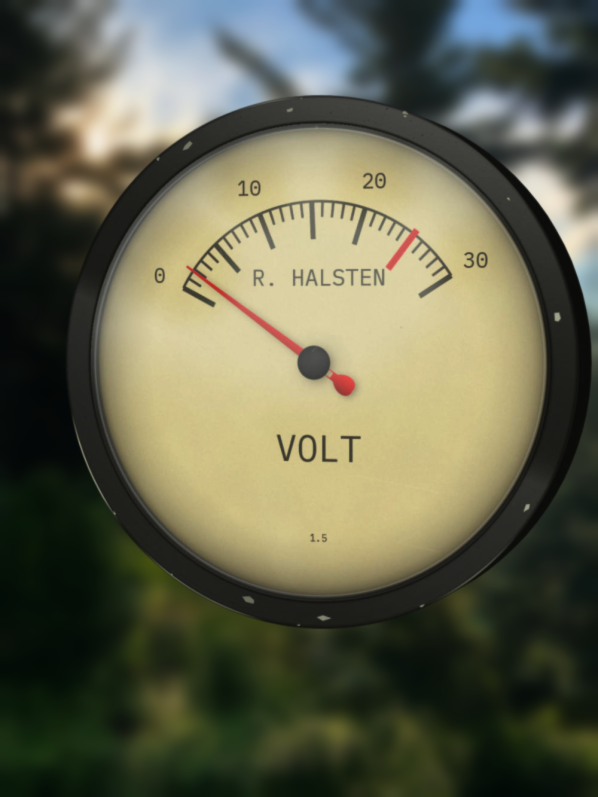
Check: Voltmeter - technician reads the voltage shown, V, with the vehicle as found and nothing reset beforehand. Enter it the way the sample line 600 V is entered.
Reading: 2 V
